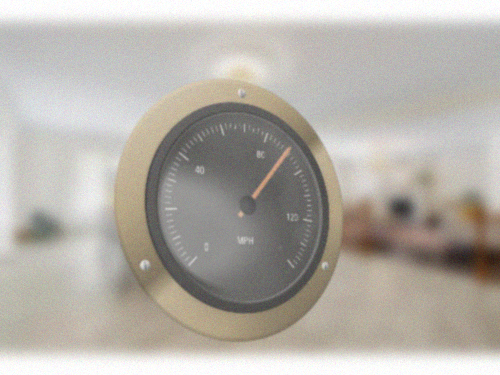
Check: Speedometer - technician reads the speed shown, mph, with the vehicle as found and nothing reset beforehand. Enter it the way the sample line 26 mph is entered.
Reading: 90 mph
